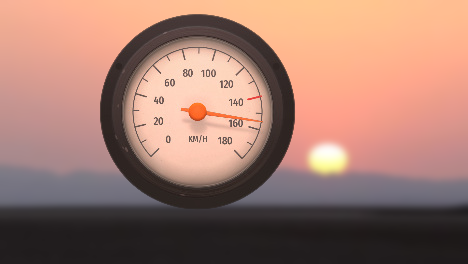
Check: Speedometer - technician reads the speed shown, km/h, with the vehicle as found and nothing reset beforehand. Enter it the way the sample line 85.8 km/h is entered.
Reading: 155 km/h
